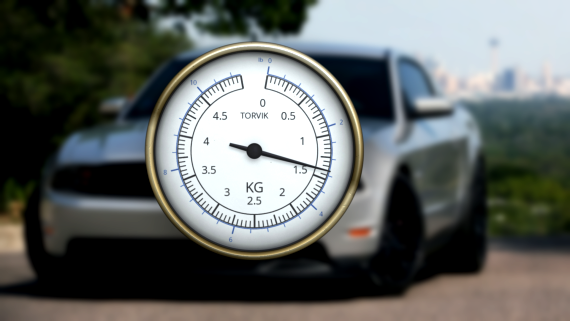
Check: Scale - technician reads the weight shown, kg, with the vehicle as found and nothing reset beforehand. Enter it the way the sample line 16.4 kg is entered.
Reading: 1.4 kg
